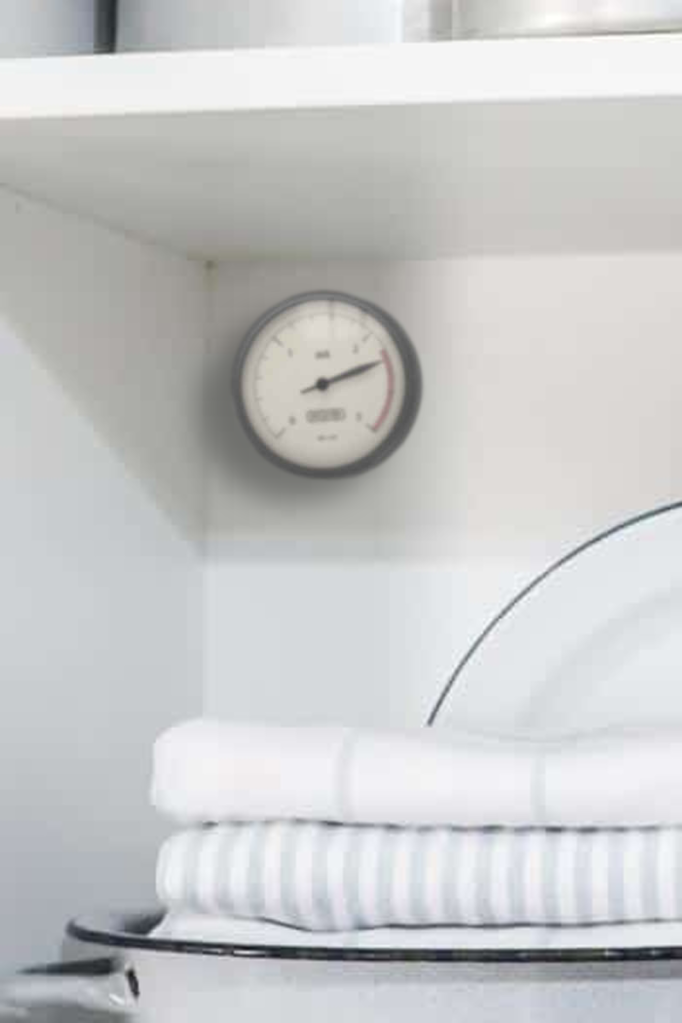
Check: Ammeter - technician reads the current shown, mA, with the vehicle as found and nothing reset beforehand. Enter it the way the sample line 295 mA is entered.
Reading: 2.3 mA
